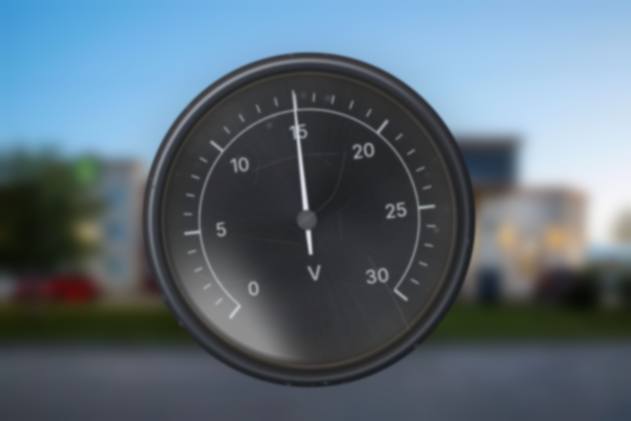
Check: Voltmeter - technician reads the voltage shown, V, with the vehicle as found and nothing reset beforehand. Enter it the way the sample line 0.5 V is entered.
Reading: 15 V
